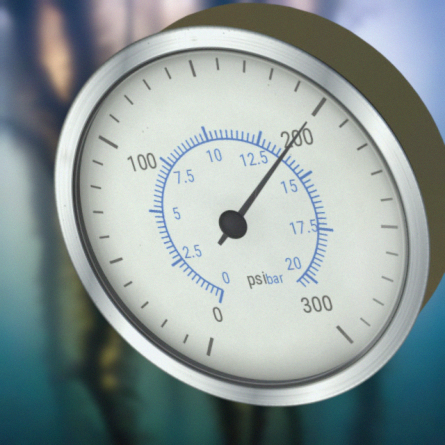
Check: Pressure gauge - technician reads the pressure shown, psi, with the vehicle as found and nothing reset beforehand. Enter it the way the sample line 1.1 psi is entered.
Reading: 200 psi
